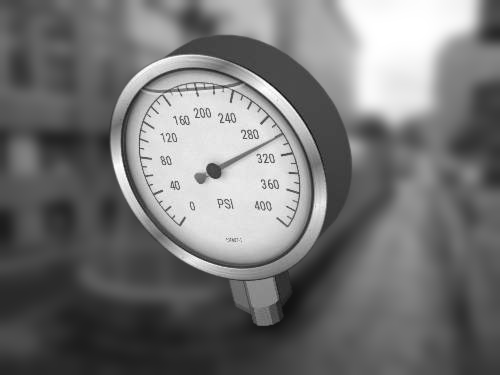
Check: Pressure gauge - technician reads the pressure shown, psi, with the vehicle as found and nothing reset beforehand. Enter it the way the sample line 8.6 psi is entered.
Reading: 300 psi
